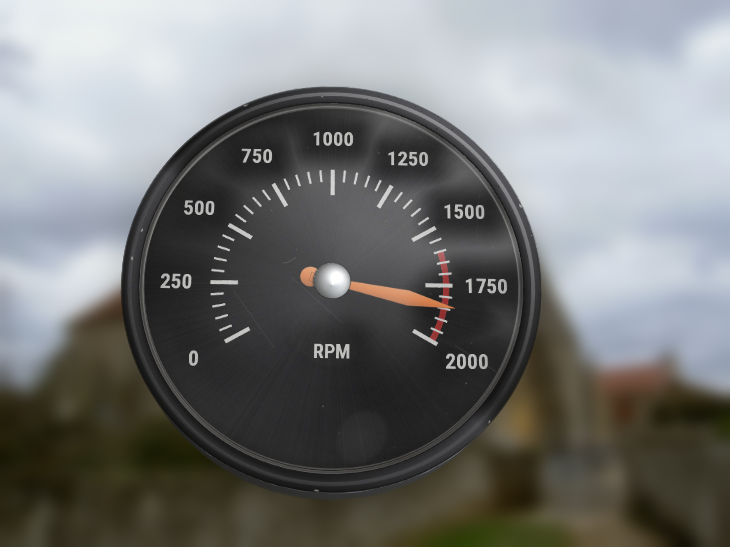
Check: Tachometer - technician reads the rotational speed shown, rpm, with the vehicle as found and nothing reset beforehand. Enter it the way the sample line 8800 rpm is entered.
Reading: 1850 rpm
